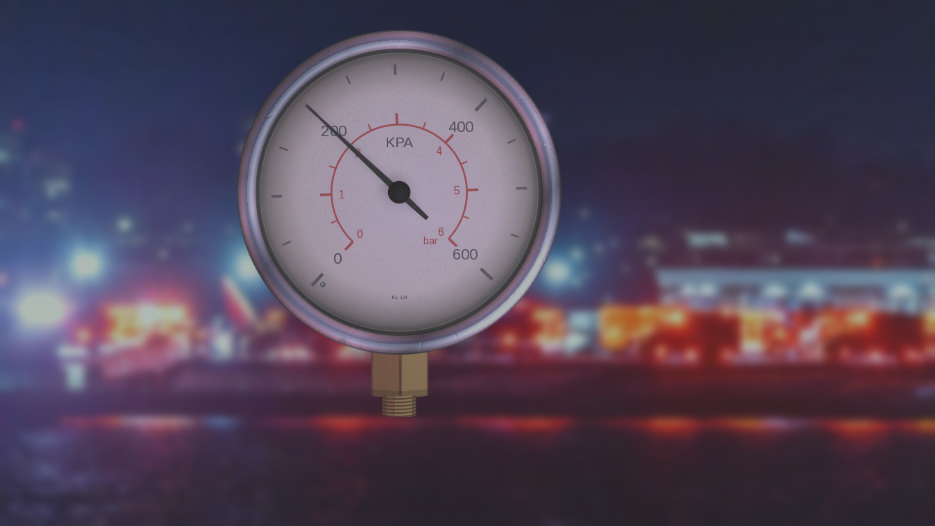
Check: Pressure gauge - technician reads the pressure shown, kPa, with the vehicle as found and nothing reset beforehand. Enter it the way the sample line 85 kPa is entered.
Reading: 200 kPa
